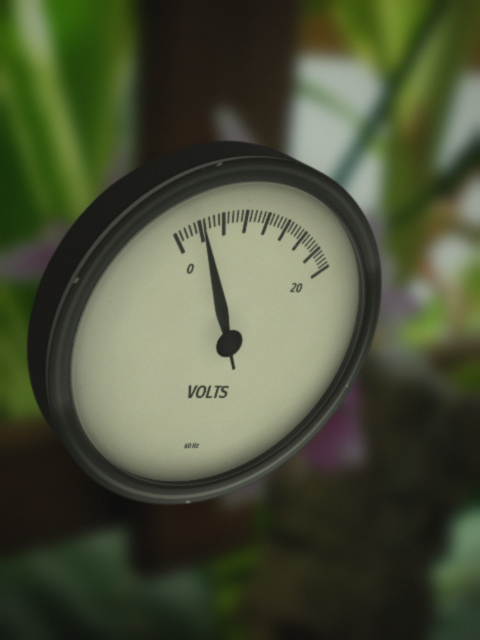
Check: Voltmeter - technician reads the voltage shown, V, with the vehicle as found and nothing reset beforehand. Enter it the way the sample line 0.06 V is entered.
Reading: 2.5 V
